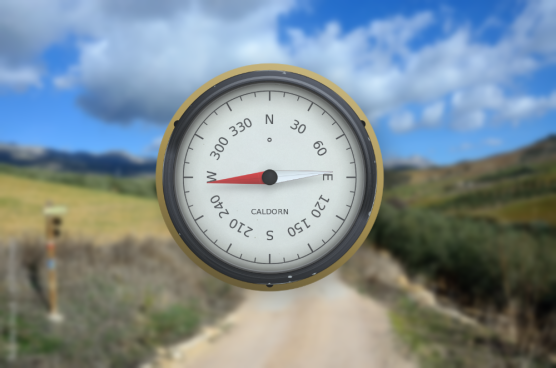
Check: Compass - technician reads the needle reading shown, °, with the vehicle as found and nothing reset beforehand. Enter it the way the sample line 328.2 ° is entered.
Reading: 265 °
